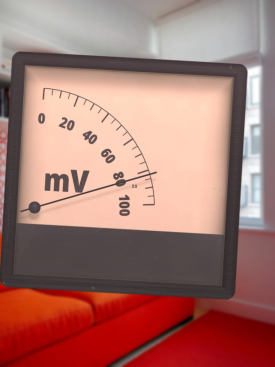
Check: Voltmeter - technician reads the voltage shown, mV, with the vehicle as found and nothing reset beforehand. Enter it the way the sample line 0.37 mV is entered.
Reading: 82.5 mV
